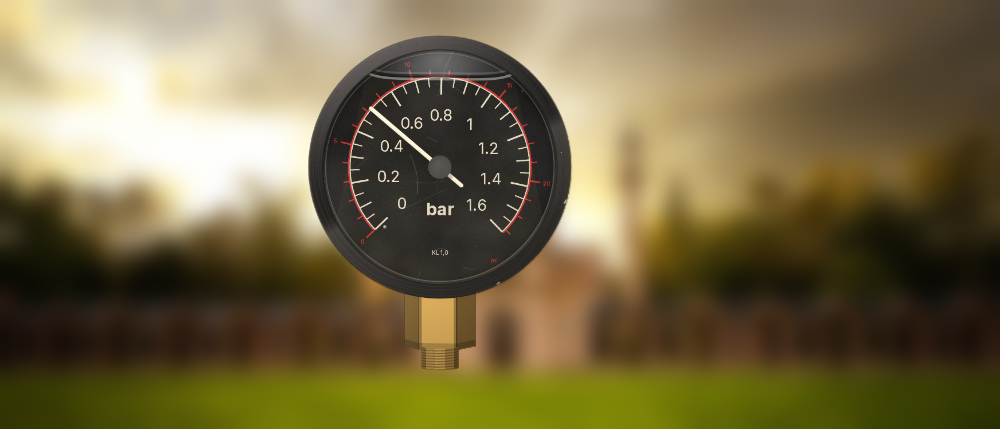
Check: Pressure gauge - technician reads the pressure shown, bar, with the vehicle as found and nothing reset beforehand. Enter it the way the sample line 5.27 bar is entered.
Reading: 0.5 bar
